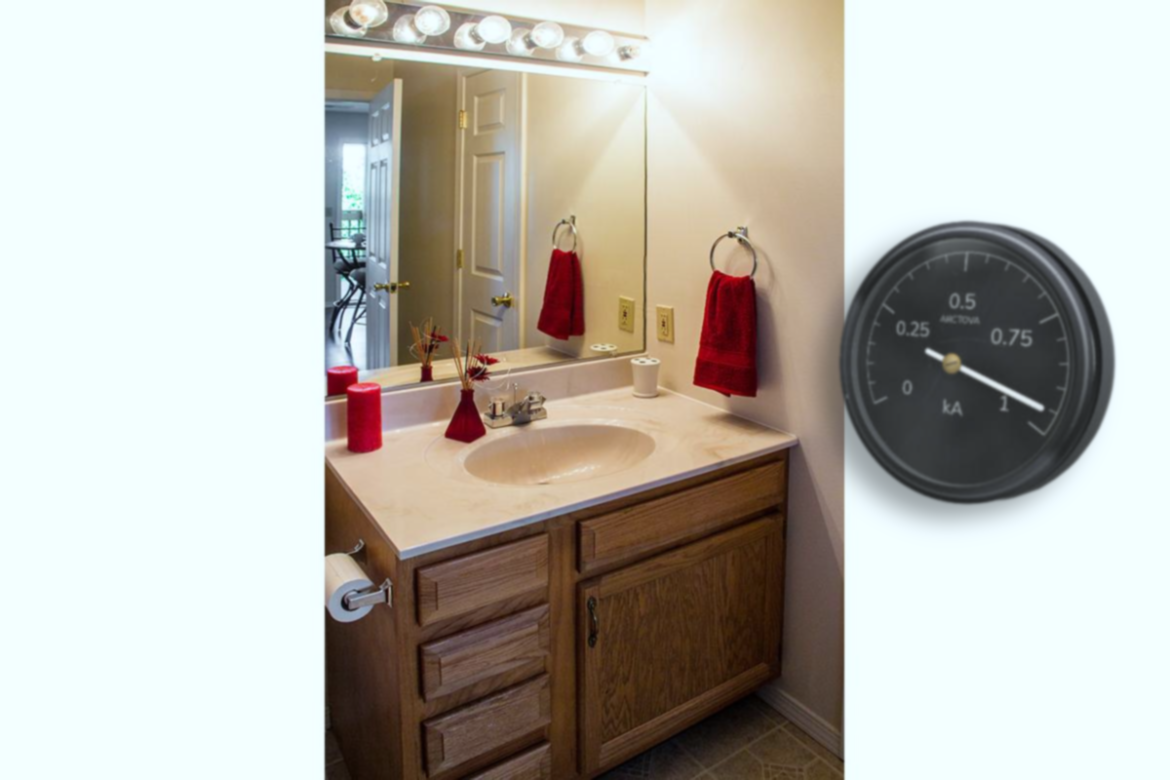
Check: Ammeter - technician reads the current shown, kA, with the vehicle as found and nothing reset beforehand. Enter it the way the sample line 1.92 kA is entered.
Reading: 0.95 kA
